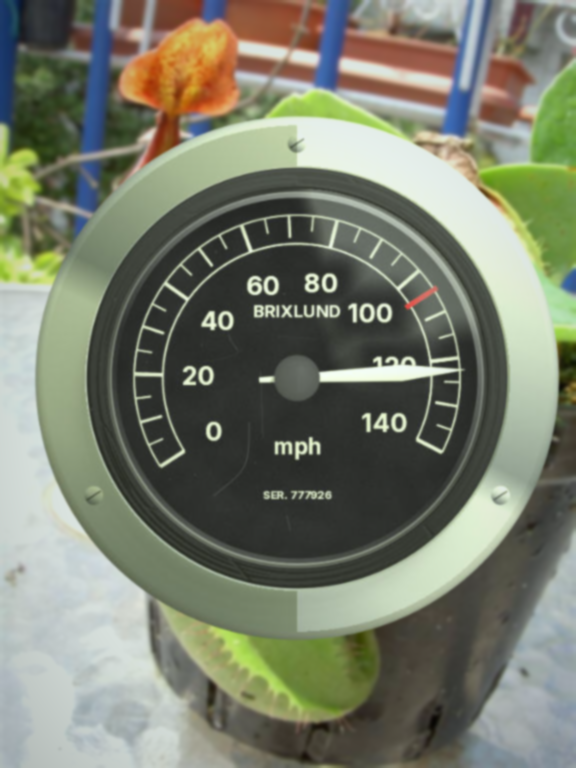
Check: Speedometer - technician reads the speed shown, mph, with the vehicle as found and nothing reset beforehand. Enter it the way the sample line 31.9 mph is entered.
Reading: 122.5 mph
